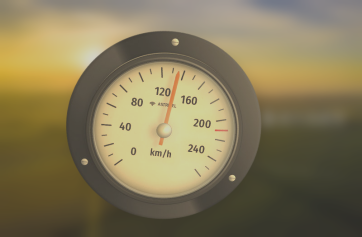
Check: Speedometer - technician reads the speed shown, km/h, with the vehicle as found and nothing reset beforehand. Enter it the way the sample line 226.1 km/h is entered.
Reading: 135 km/h
